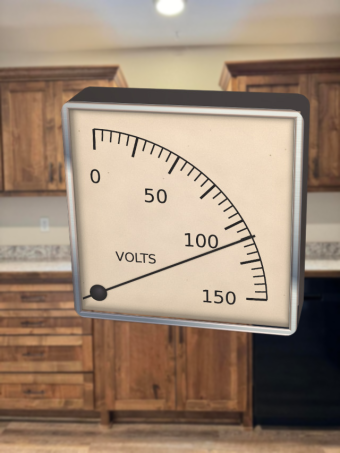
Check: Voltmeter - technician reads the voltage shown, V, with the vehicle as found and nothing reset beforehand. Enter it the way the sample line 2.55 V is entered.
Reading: 110 V
